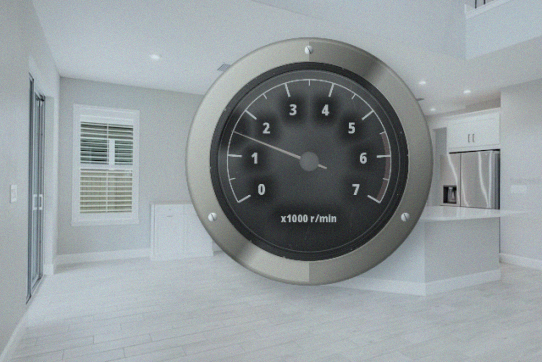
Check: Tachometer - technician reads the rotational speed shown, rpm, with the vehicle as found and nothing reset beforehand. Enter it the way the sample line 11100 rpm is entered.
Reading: 1500 rpm
